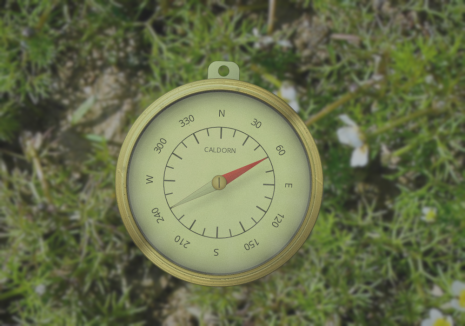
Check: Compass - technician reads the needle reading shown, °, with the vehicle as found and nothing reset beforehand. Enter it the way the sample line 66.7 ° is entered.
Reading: 60 °
